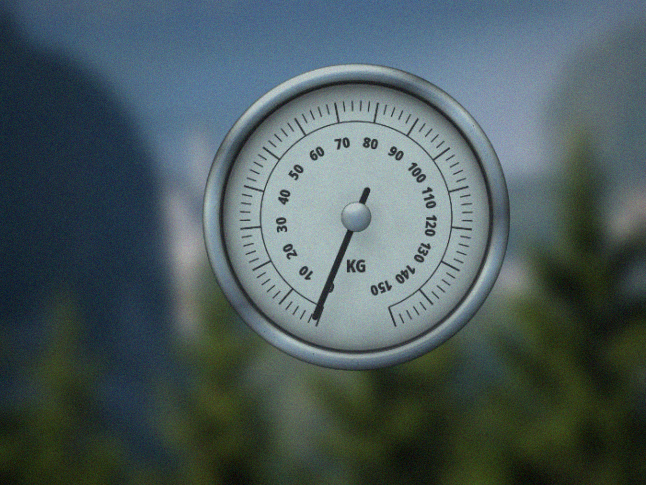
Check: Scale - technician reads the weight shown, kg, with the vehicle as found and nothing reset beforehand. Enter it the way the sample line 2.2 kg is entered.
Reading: 1 kg
